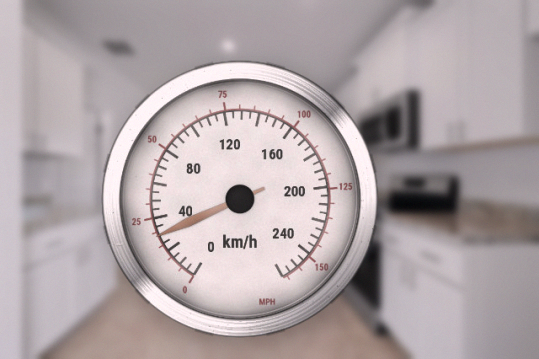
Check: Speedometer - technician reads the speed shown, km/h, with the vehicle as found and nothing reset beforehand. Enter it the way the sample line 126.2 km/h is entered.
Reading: 30 km/h
